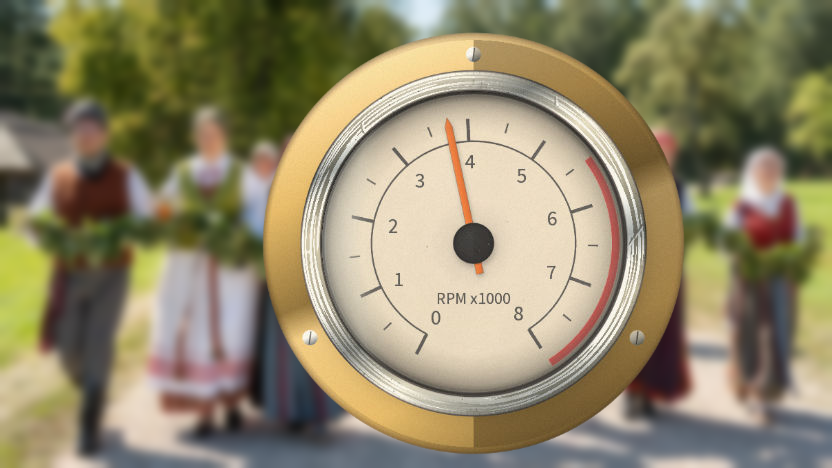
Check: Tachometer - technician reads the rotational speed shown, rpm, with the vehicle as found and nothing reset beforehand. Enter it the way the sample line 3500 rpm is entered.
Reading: 3750 rpm
